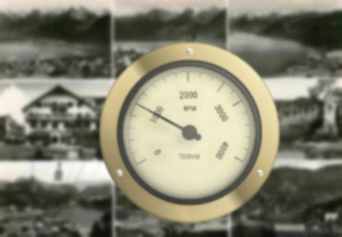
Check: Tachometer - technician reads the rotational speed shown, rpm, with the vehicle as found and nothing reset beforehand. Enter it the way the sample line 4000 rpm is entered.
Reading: 1000 rpm
